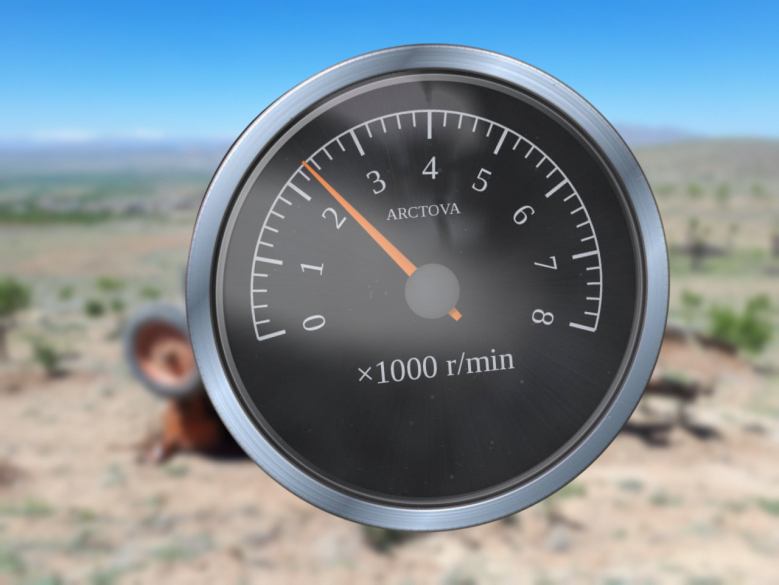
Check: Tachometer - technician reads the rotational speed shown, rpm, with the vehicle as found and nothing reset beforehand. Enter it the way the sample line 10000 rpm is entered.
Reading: 2300 rpm
